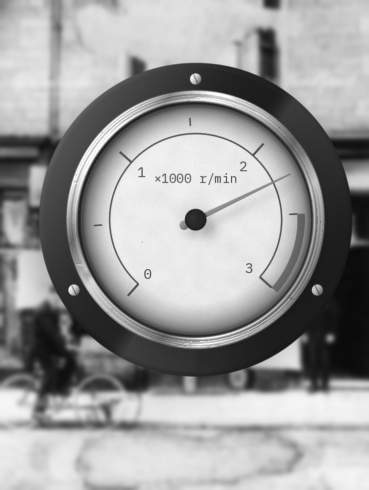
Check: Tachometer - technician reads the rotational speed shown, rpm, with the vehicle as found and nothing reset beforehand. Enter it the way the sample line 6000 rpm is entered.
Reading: 2250 rpm
